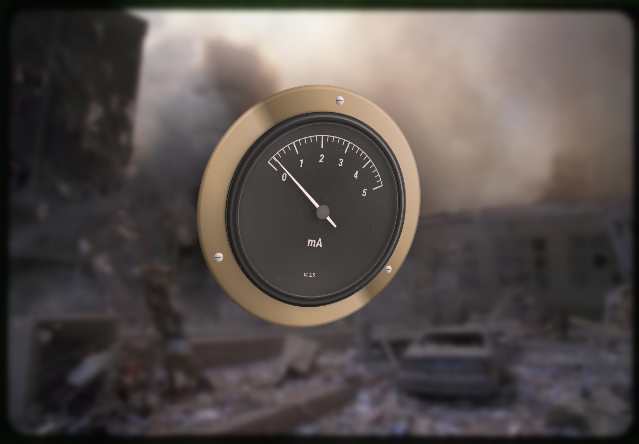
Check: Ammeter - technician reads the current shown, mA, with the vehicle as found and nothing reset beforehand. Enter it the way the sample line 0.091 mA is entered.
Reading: 0.2 mA
